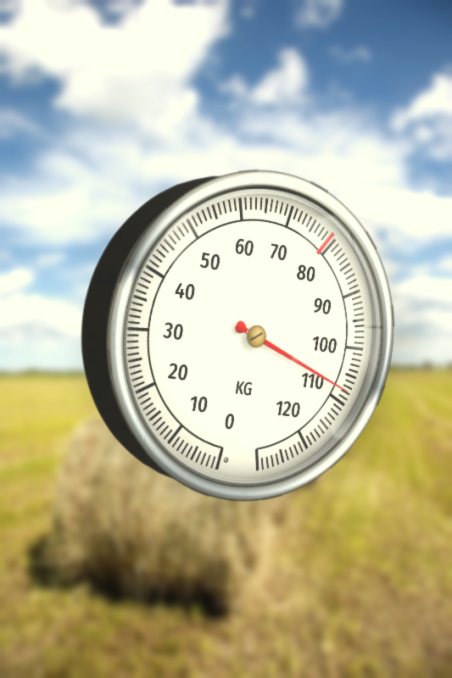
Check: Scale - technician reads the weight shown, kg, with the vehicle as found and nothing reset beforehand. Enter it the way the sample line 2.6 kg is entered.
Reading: 108 kg
